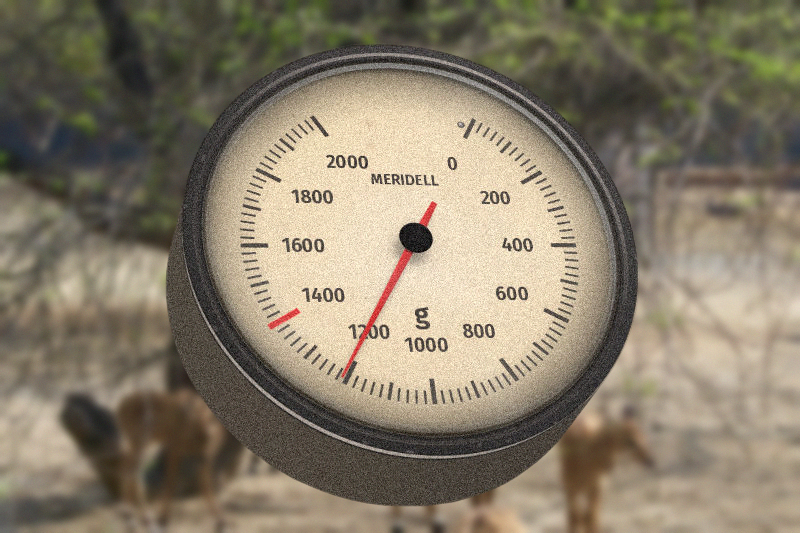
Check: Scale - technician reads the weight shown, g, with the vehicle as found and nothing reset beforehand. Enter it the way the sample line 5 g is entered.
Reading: 1210 g
